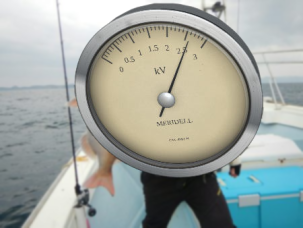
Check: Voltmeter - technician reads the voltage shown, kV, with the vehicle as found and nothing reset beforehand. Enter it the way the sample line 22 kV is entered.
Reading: 2.6 kV
